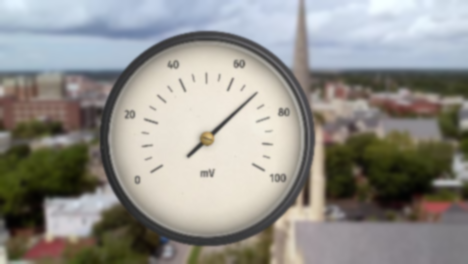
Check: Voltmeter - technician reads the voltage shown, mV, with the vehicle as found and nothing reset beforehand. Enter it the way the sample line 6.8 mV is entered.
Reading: 70 mV
